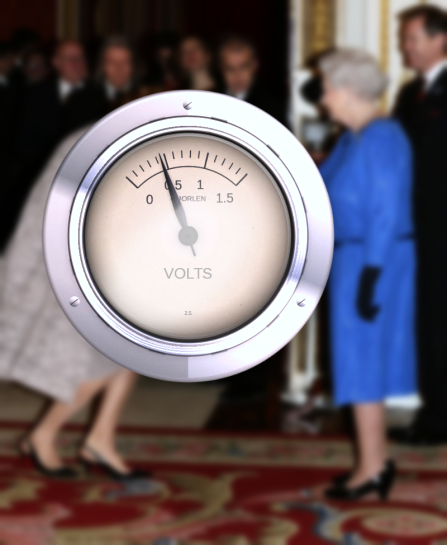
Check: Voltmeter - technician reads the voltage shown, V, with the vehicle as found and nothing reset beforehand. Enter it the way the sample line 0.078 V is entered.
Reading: 0.45 V
